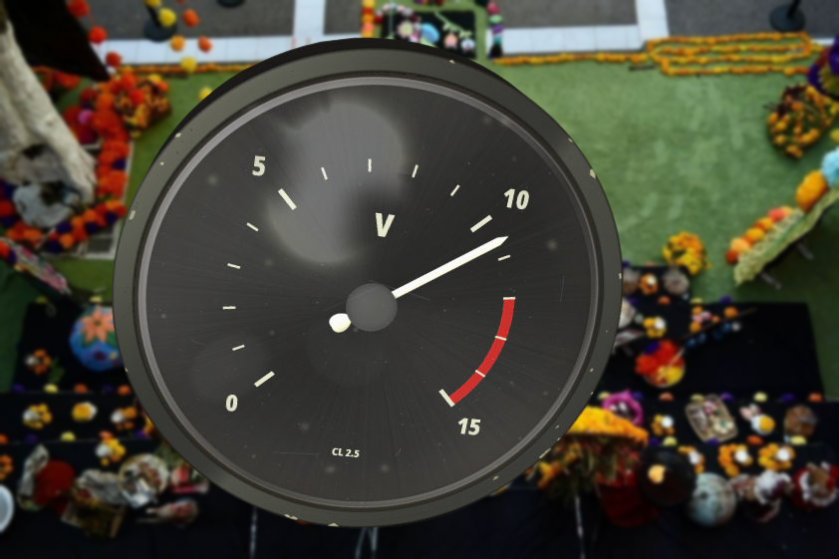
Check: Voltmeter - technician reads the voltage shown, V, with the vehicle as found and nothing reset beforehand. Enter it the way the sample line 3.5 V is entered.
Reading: 10.5 V
